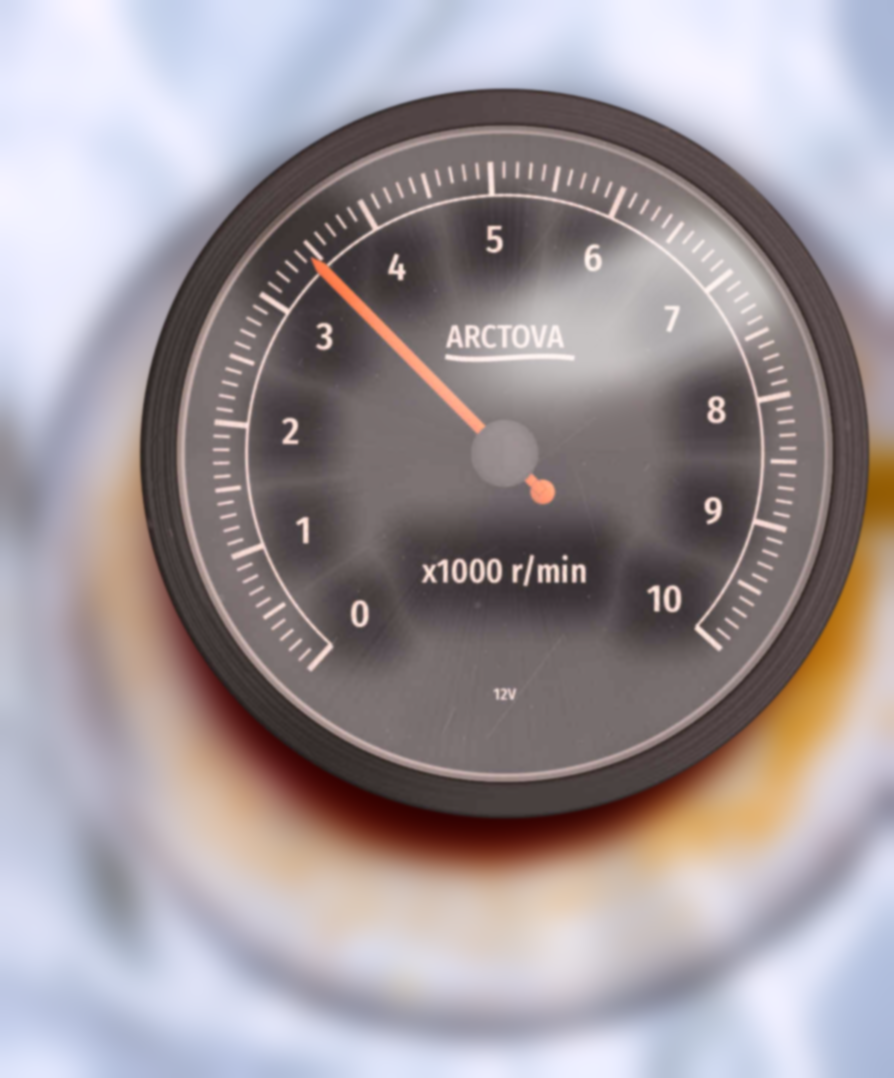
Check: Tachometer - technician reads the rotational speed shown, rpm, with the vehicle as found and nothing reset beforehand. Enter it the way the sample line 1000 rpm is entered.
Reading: 3450 rpm
